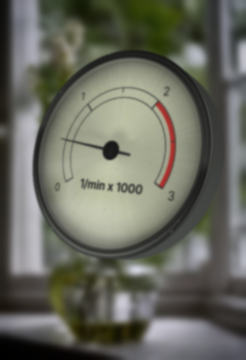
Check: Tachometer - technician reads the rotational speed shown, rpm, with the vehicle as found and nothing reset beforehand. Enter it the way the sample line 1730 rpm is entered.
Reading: 500 rpm
